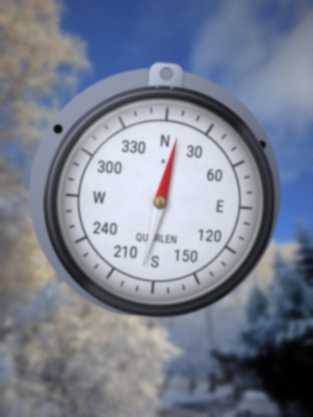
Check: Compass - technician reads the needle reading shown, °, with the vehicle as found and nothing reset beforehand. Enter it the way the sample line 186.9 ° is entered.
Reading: 10 °
